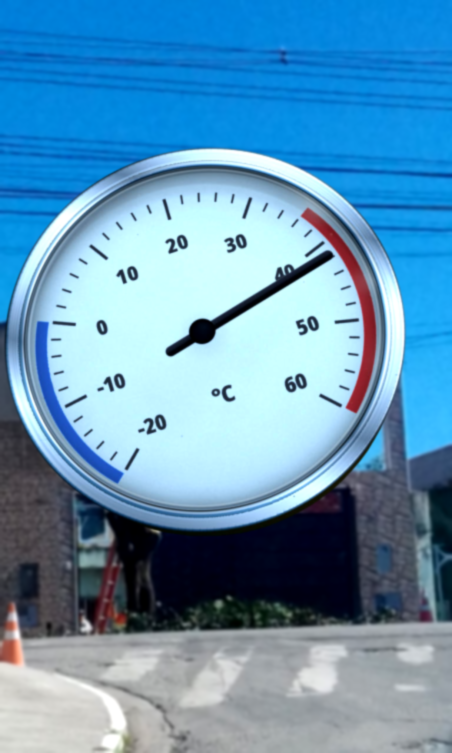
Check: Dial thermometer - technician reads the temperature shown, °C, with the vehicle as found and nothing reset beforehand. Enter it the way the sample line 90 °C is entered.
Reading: 42 °C
